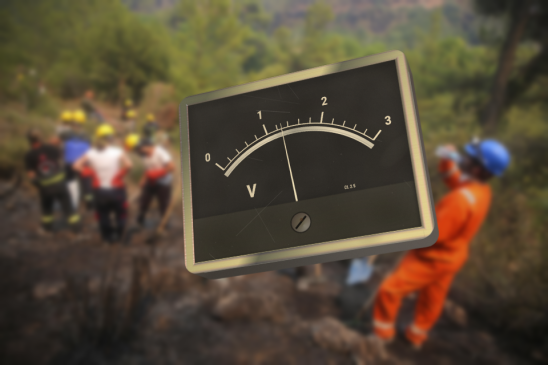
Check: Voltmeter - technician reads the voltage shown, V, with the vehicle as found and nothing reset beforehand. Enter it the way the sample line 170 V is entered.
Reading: 1.3 V
